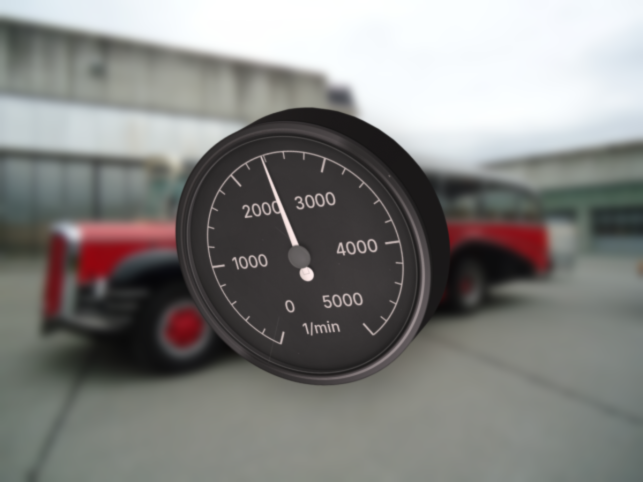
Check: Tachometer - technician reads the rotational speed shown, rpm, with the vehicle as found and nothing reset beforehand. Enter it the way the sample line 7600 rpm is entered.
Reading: 2400 rpm
